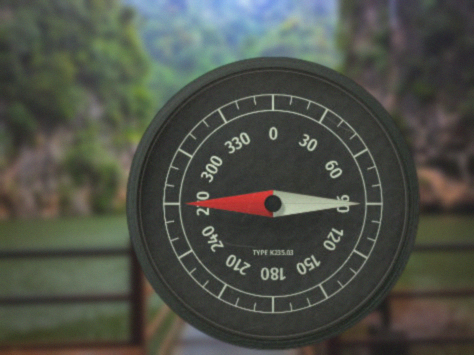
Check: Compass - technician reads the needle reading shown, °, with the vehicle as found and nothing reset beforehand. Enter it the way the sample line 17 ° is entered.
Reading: 270 °
